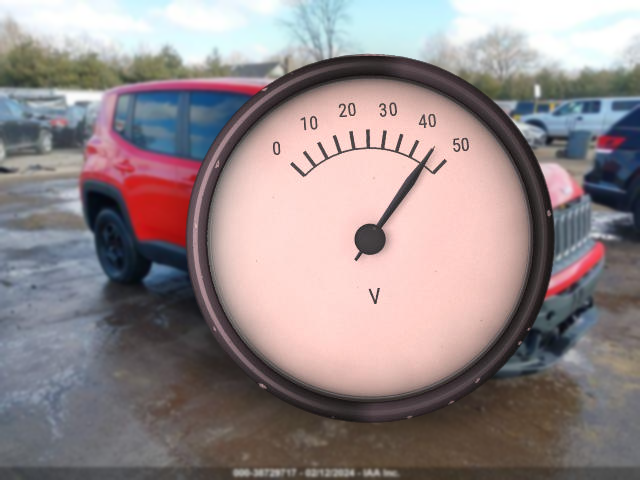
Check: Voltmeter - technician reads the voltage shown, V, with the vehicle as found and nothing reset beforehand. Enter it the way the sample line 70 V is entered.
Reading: 45 V
